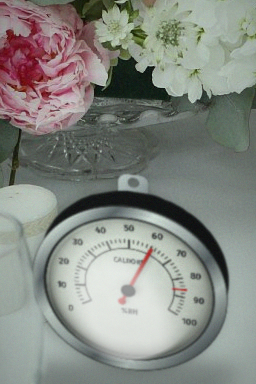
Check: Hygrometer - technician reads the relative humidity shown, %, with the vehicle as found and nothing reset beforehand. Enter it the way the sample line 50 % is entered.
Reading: 60 %
